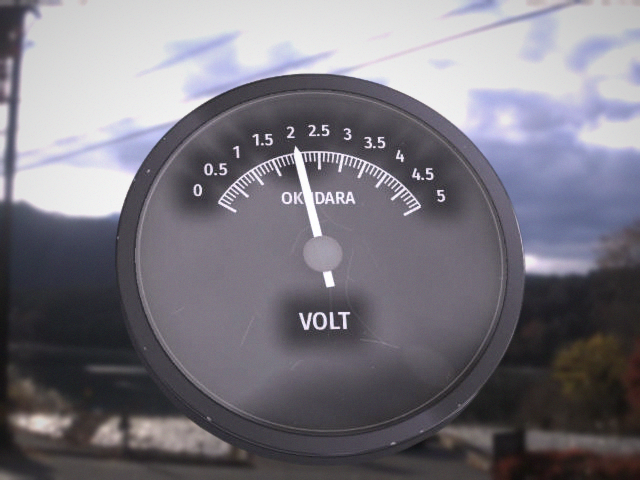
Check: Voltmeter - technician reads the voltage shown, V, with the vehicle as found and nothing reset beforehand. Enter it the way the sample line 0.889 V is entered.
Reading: 2 V
